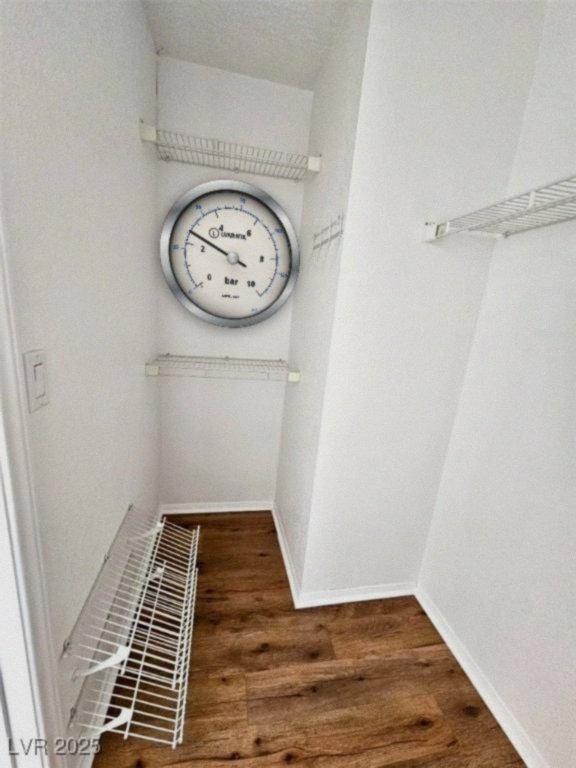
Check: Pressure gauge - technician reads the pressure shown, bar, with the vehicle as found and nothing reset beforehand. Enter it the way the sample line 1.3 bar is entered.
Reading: 2.5 bar
